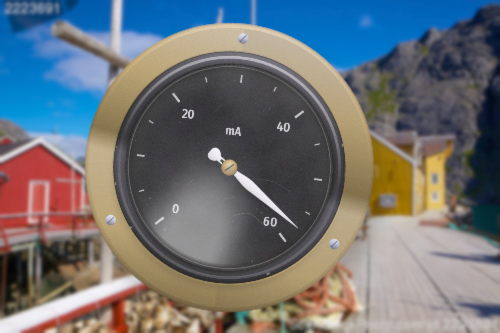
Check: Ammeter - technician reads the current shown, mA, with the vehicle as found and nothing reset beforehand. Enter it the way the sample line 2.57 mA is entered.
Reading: 57.5 mA
